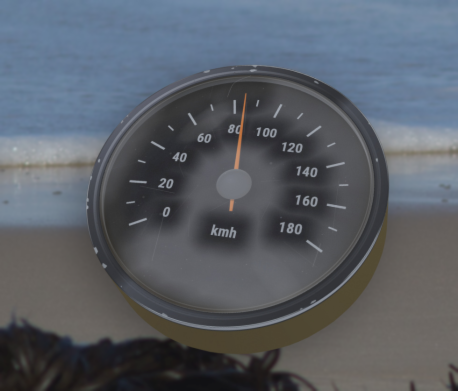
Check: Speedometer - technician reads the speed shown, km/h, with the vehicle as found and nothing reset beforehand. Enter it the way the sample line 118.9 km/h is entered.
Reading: 85 km/h
